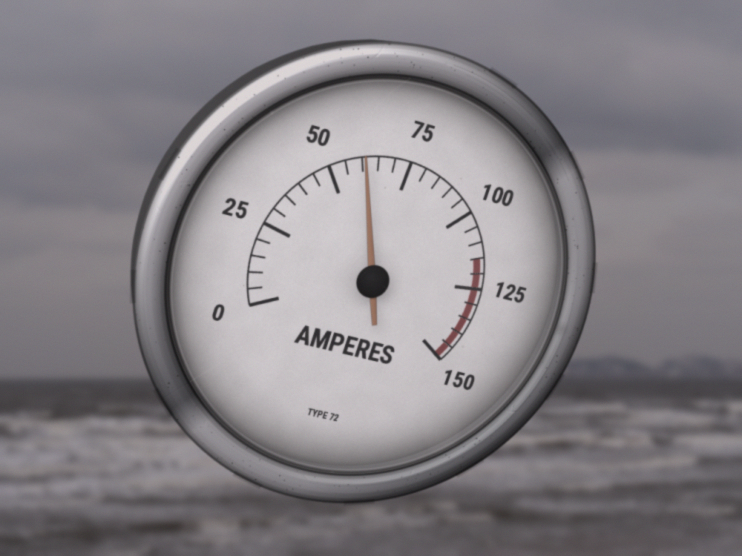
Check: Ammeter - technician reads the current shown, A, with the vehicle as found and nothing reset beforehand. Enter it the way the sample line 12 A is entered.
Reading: 60 A
